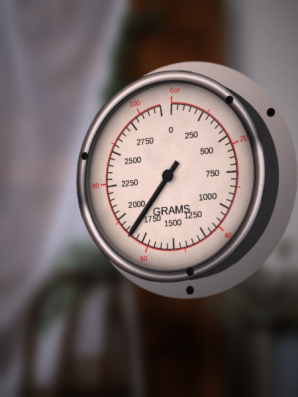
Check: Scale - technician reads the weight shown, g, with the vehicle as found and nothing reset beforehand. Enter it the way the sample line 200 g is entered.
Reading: 1850 g
